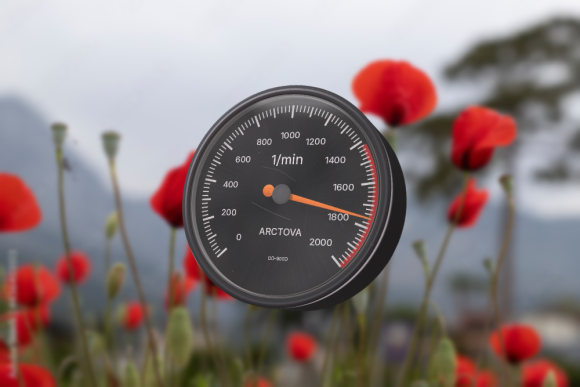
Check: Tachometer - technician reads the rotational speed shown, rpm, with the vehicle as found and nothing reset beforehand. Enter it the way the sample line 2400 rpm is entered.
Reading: 1760 rpm
